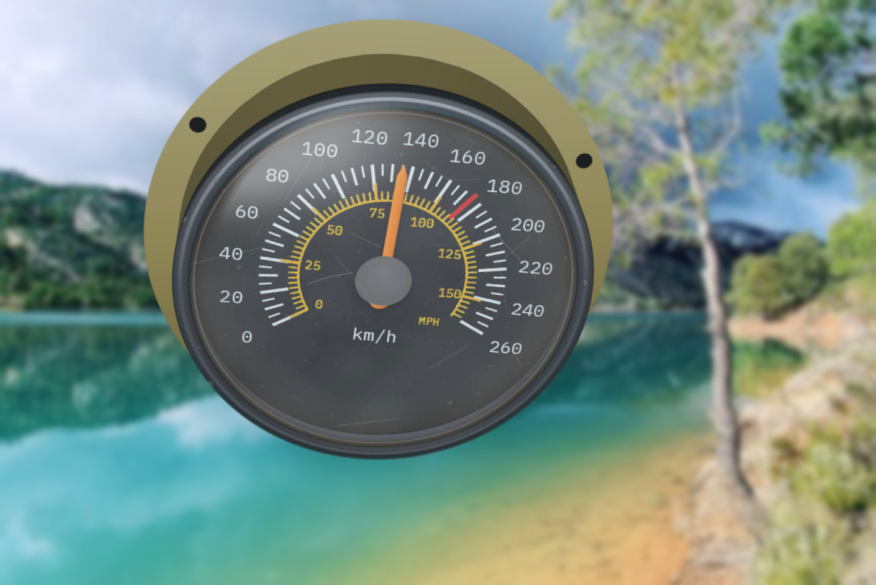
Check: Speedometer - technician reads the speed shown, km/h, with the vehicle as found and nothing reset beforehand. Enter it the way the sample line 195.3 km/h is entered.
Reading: 135 km/h
